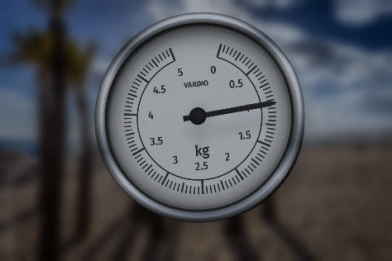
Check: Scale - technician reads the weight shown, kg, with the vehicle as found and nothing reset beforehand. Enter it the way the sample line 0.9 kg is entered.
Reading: 1 kg
